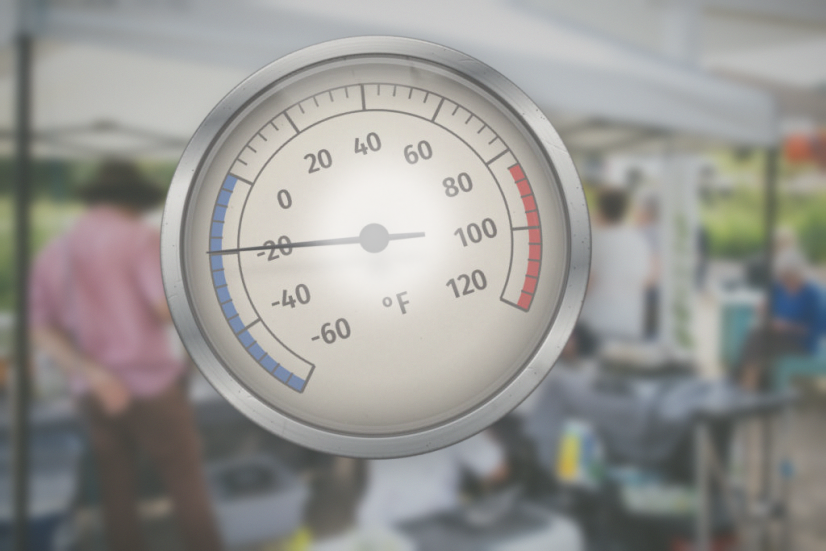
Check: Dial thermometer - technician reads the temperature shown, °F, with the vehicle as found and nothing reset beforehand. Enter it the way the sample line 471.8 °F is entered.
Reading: -20 °F
